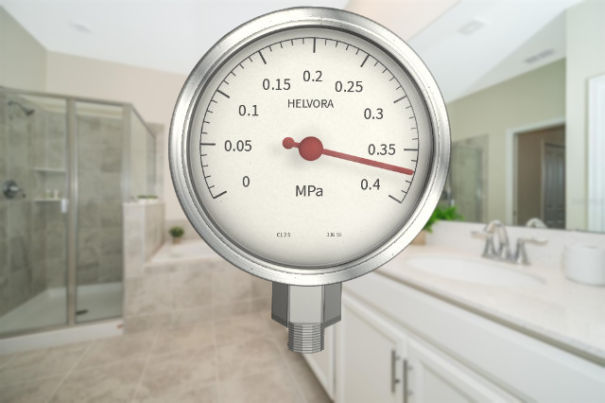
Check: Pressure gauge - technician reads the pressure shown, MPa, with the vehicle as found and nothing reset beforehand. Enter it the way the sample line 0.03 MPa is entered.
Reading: 0.37 MPa
